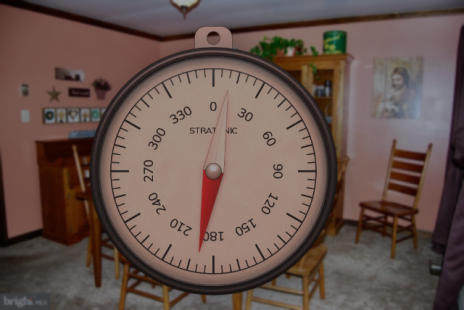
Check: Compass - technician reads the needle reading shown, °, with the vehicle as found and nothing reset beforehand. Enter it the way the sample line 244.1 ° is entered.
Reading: 190 °
